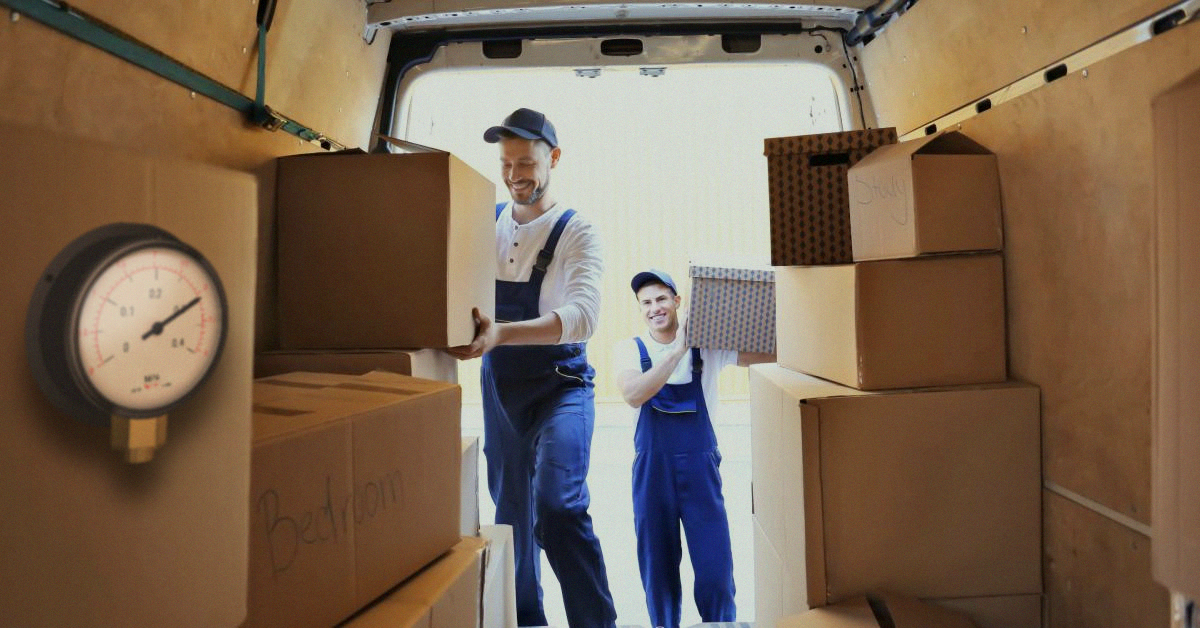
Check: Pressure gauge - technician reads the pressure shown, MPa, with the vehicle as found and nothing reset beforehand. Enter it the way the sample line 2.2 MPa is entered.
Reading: 0.3 MPa
